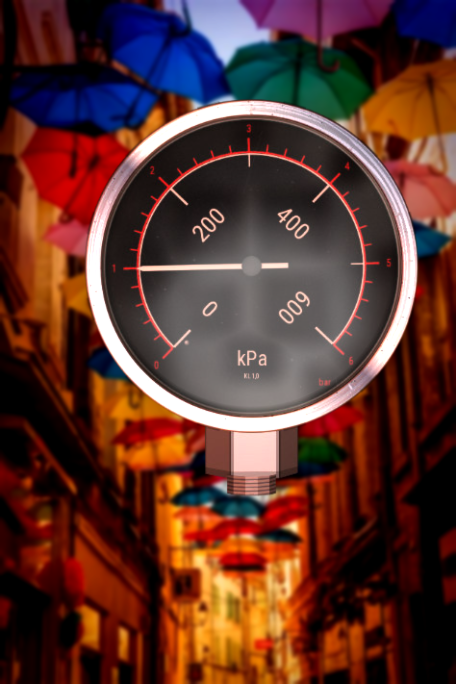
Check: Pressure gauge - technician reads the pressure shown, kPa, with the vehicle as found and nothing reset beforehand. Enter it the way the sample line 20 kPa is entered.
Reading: 100 kPa
